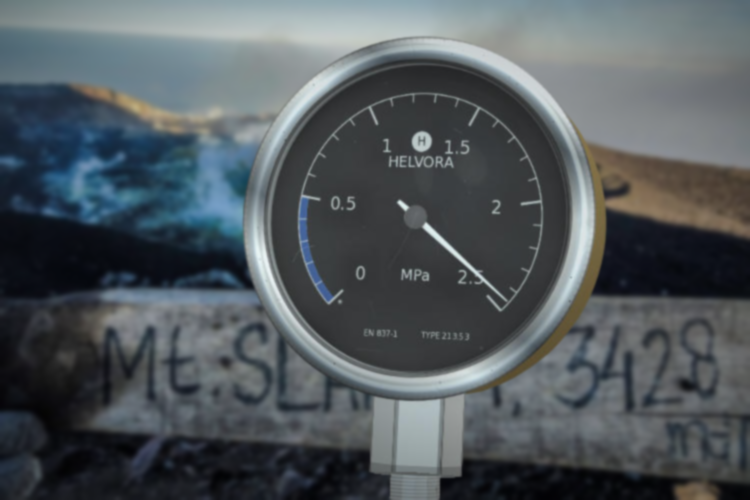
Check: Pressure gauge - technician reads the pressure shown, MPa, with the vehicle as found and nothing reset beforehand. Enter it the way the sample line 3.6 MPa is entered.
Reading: 2.45 MPa
